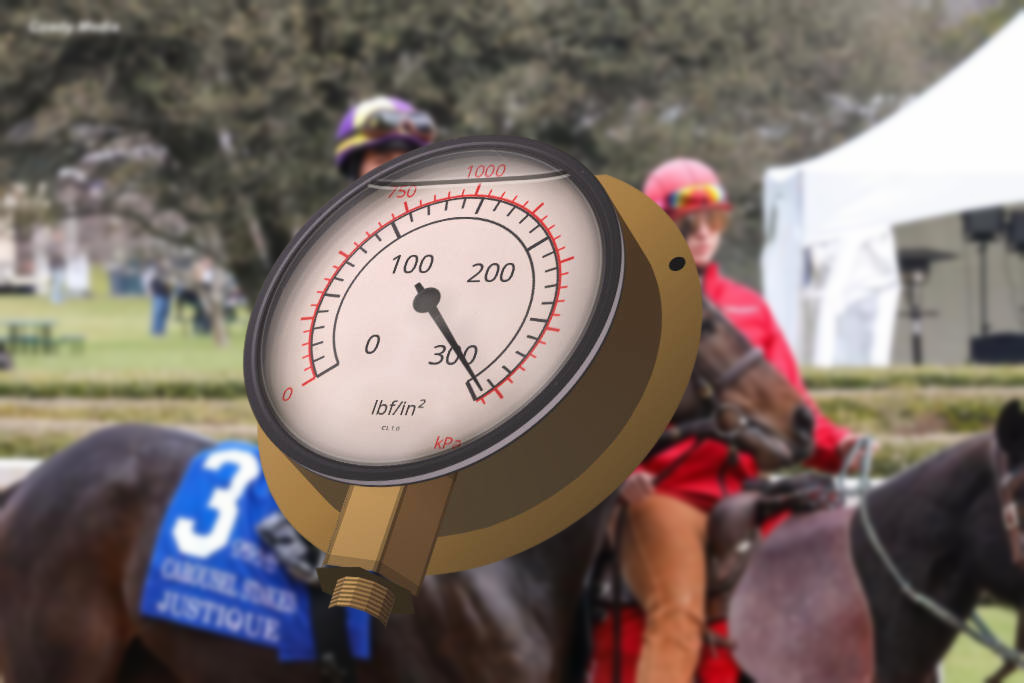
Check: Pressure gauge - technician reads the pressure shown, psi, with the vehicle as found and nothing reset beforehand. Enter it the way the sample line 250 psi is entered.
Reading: 295 psi
